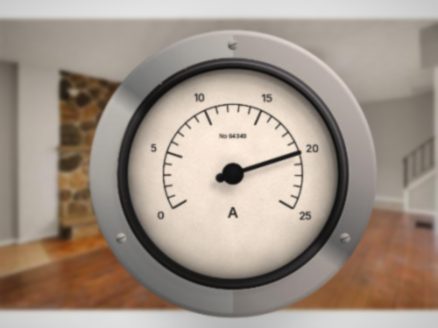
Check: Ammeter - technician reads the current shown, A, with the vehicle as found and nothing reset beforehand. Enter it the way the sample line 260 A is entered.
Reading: 20 A
